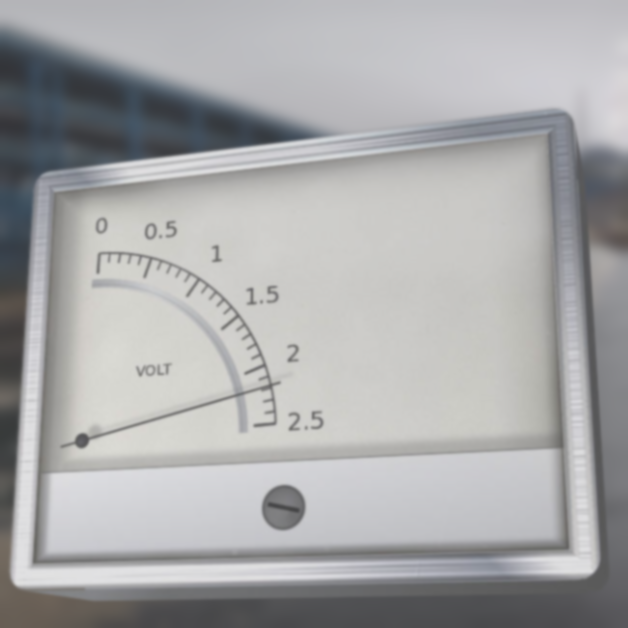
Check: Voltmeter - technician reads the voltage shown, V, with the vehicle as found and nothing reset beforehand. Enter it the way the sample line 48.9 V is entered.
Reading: 2.2 V
